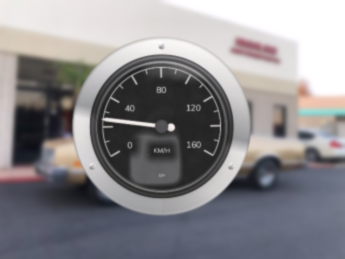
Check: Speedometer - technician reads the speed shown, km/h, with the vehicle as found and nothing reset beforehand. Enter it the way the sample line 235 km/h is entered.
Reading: 25 km/h
